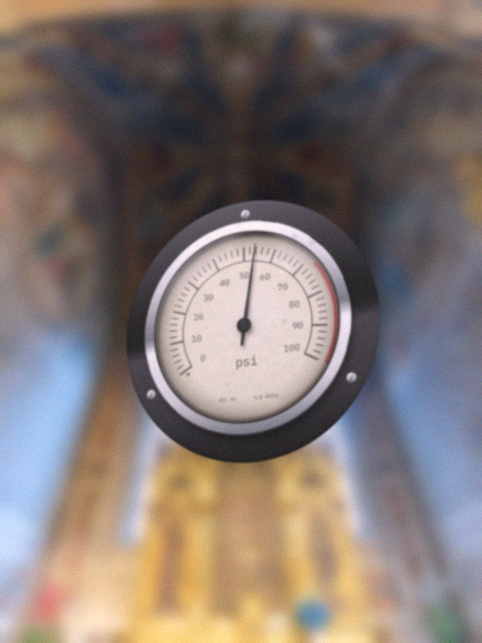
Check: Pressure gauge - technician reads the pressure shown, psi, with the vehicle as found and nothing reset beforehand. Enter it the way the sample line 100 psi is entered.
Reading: 54 psi
